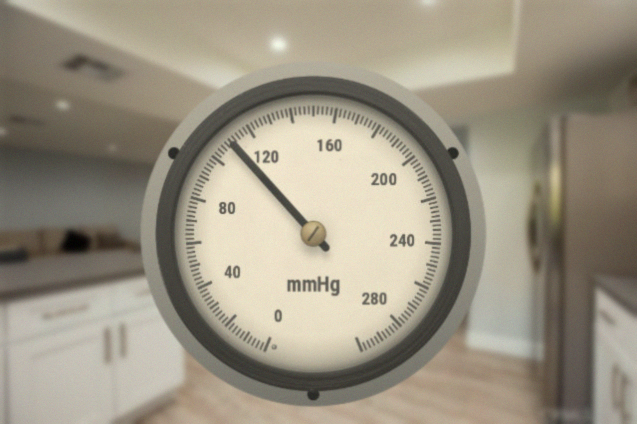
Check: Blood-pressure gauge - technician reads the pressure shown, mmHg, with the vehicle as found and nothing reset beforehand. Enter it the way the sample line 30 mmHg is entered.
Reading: 110 mmHg
